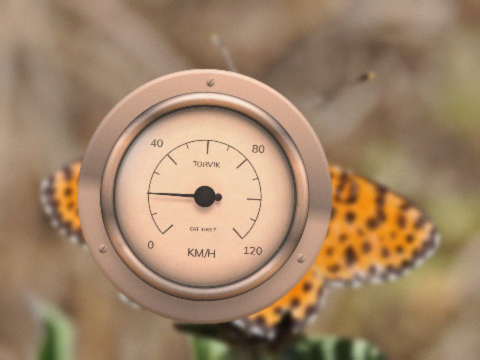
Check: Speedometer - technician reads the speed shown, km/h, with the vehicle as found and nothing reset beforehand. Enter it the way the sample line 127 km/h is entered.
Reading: 20 km/h
